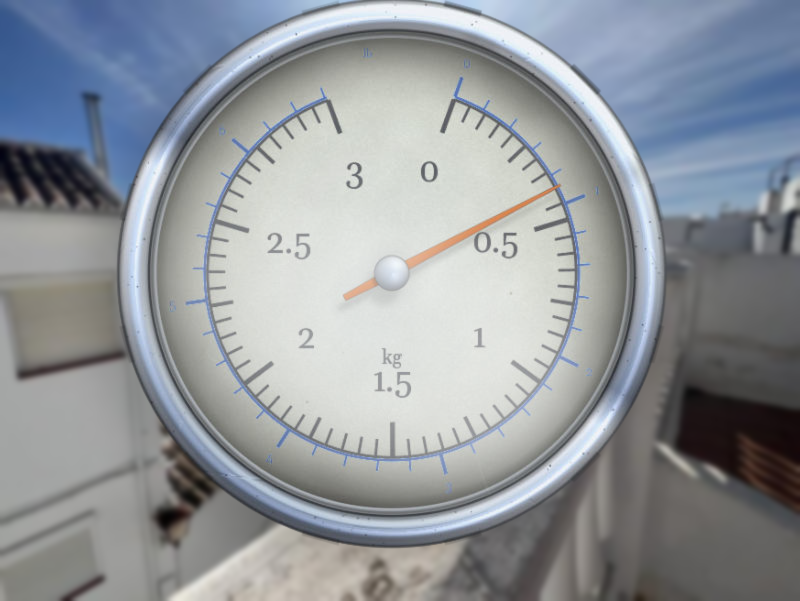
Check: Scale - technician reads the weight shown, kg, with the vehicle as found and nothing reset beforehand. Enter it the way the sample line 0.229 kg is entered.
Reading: 0.4 kg
